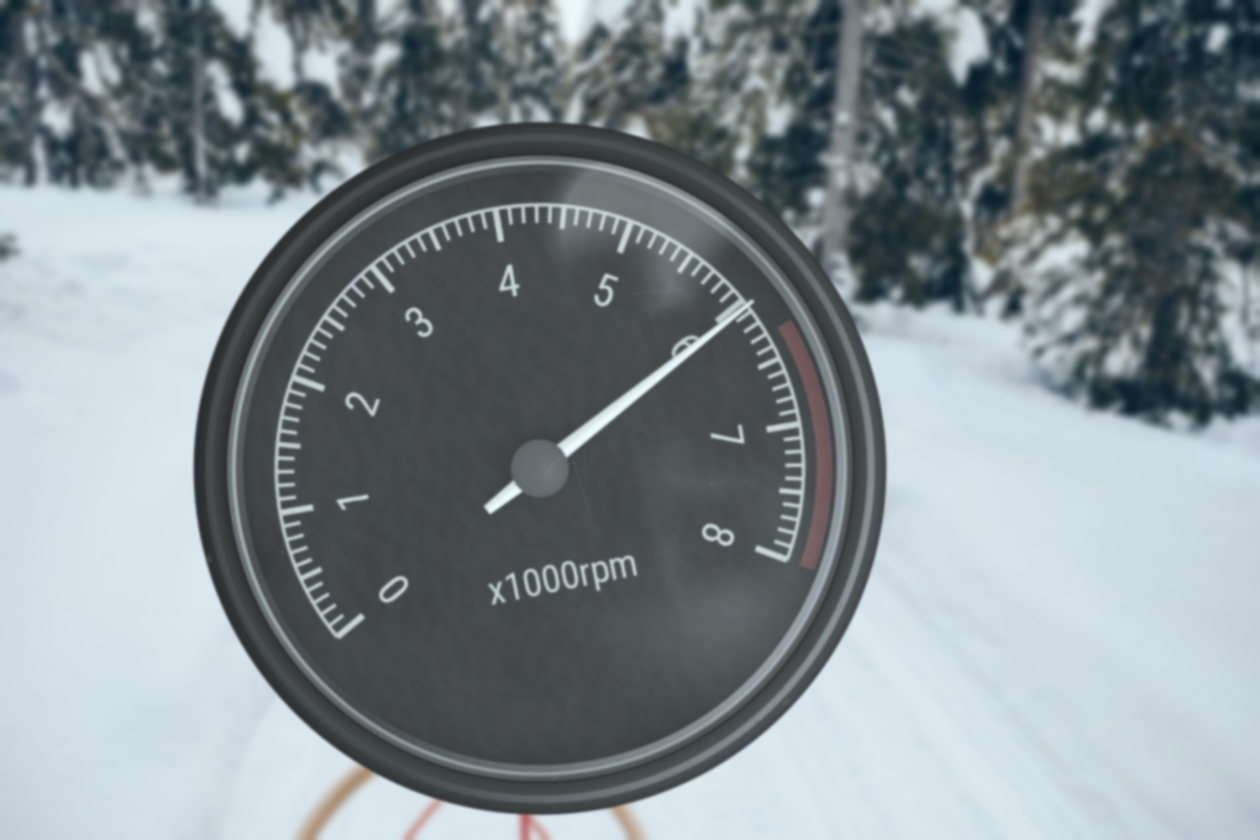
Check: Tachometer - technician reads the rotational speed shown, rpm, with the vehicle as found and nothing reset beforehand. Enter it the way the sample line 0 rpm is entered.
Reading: 6050 rpm
